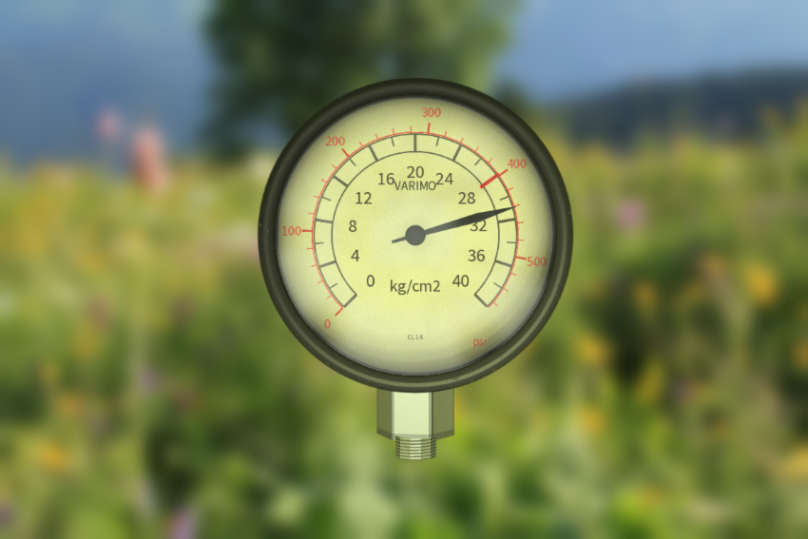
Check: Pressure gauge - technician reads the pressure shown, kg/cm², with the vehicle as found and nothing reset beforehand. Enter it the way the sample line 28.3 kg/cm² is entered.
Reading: 31 kg/cm²
